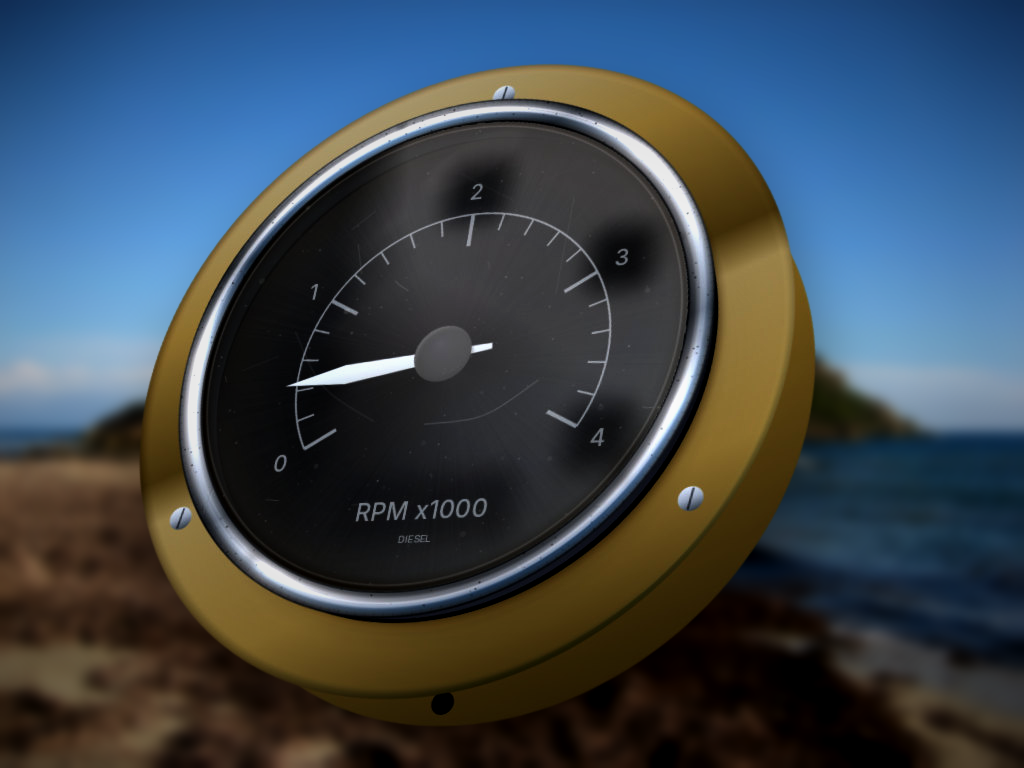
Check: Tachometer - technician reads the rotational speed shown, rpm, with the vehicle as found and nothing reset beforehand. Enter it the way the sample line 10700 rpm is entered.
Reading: 400 rpm
